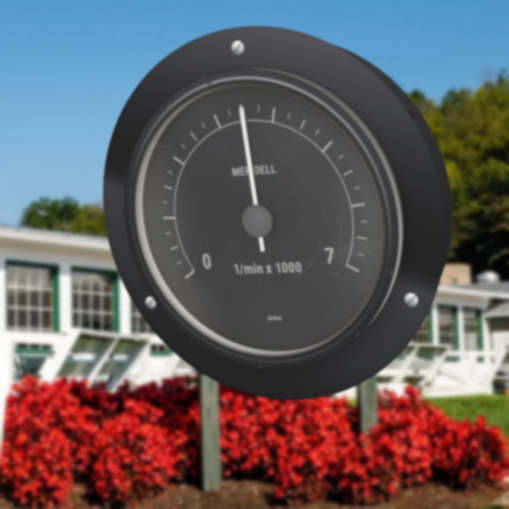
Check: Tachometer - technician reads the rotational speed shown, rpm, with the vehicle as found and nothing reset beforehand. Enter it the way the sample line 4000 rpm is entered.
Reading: 3500 rpm
